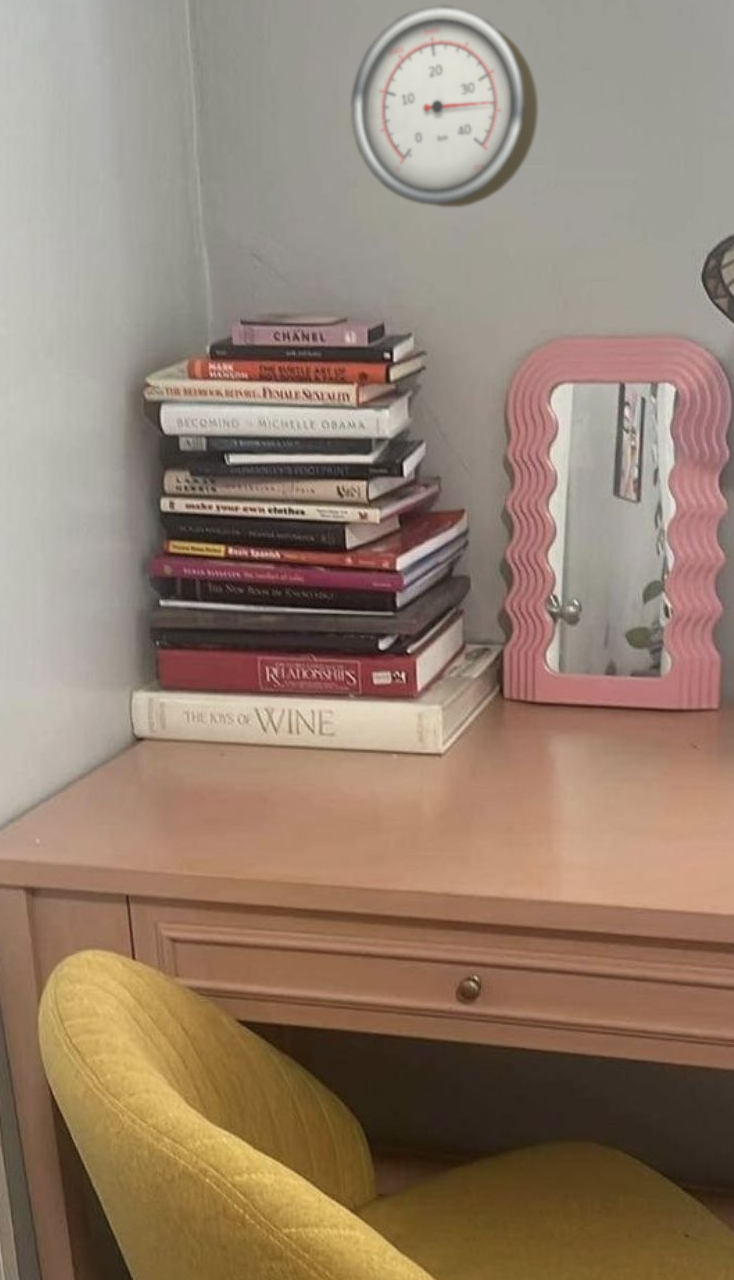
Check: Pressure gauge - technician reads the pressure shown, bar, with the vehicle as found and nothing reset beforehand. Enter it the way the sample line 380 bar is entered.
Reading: 34 bar
